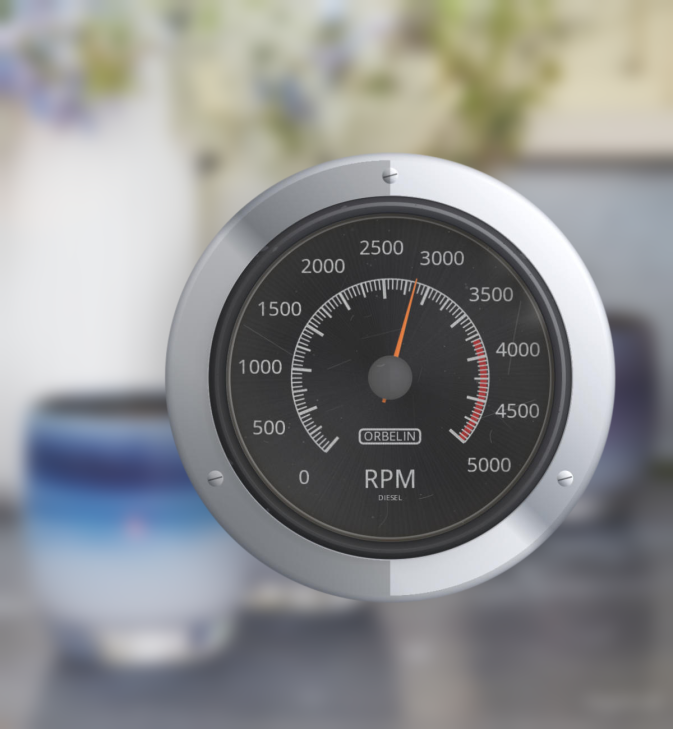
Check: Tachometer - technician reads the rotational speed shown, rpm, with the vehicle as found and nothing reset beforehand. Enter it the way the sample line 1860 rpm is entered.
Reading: 2850 rpm
